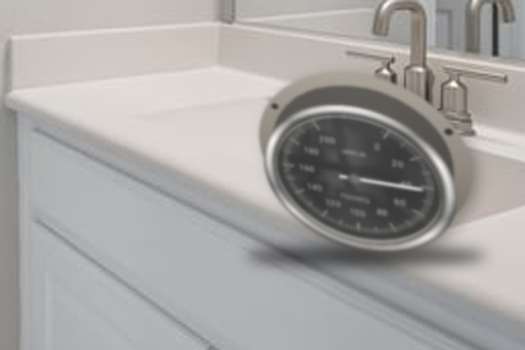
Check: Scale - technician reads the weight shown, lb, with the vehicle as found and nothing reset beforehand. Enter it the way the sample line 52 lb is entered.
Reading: 40 lb
